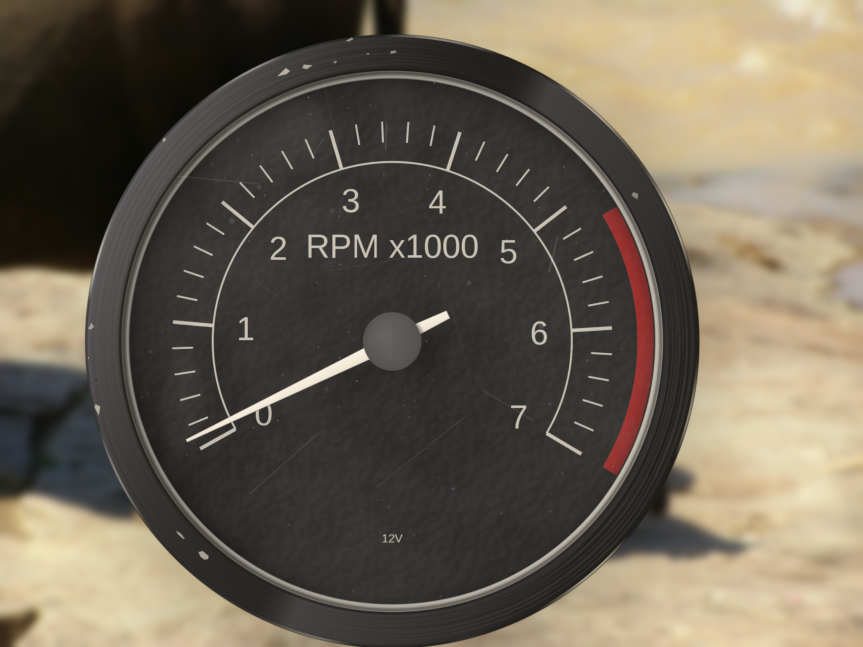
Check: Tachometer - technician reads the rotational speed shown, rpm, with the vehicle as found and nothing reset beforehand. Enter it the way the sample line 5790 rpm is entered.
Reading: 100 rpm
